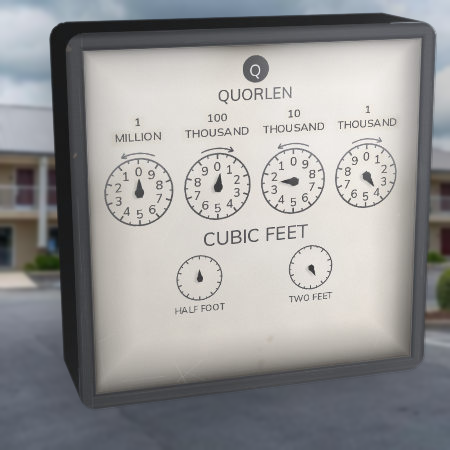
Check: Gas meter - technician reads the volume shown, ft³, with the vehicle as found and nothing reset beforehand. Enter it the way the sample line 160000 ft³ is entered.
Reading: 2400 ft³
